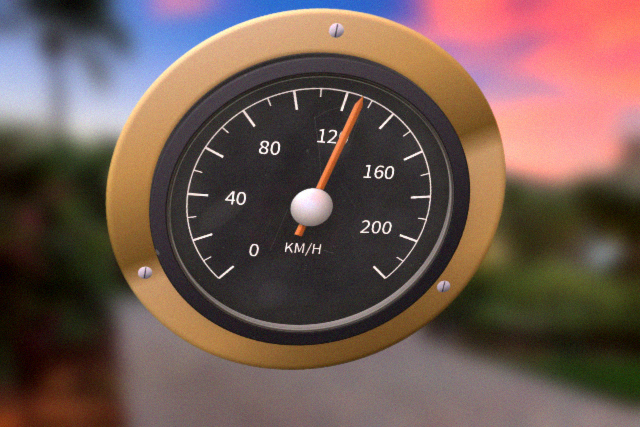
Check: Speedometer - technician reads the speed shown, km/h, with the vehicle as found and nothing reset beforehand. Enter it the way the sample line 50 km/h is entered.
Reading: 125 km/h
